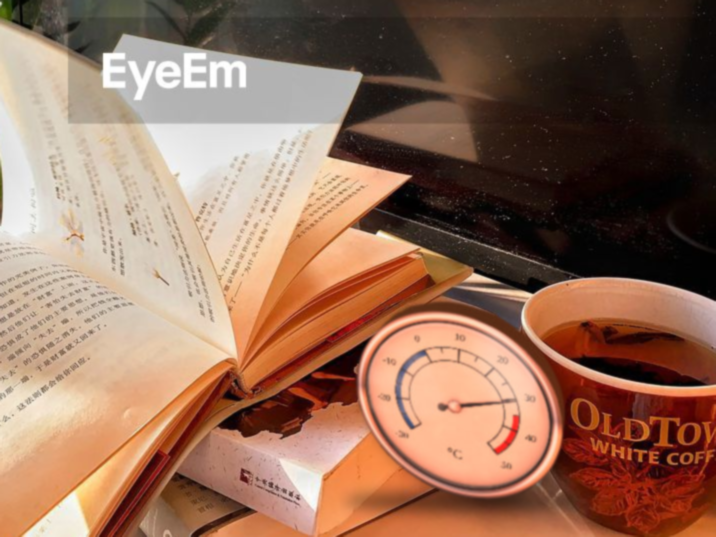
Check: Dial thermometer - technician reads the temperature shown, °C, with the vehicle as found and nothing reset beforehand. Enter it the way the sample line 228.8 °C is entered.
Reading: 30 °C
